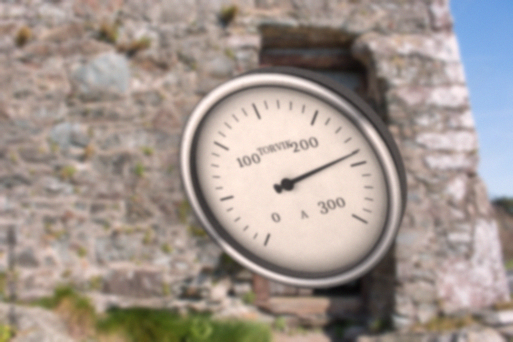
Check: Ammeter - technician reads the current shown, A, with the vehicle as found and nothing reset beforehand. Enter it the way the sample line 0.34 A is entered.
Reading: 240 A
